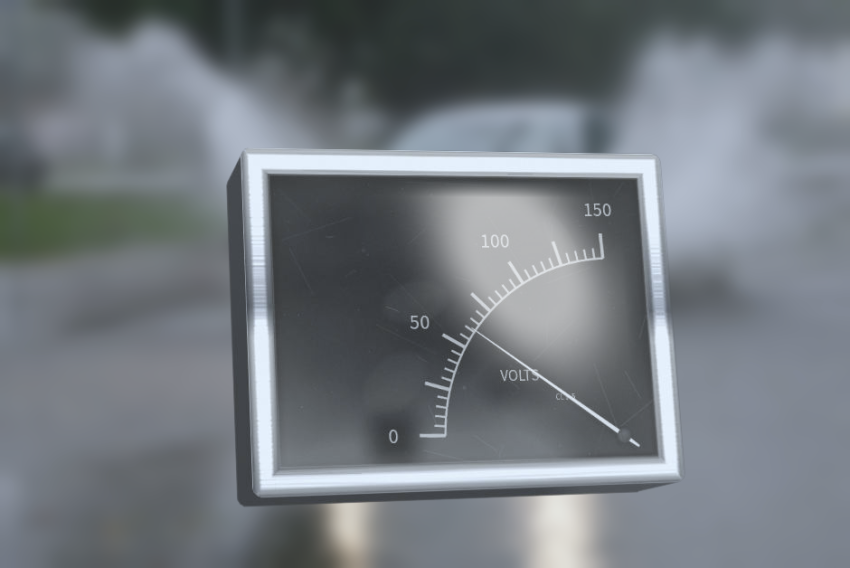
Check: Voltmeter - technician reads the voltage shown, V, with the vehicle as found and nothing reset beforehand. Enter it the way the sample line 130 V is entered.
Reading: 60 V
